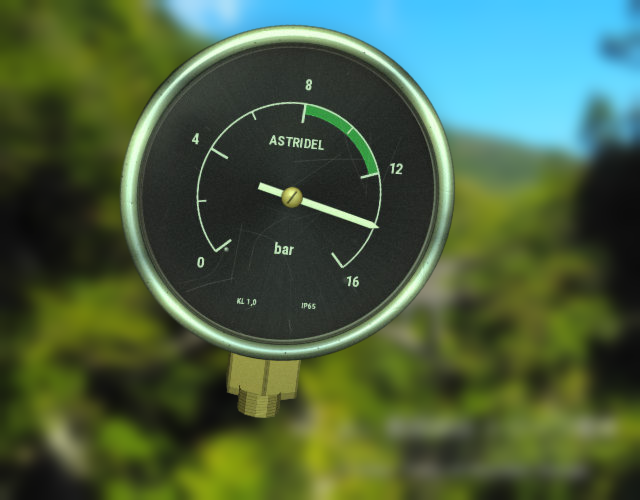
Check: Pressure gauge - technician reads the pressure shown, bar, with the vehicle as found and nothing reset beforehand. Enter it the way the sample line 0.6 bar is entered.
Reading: 14 bar
